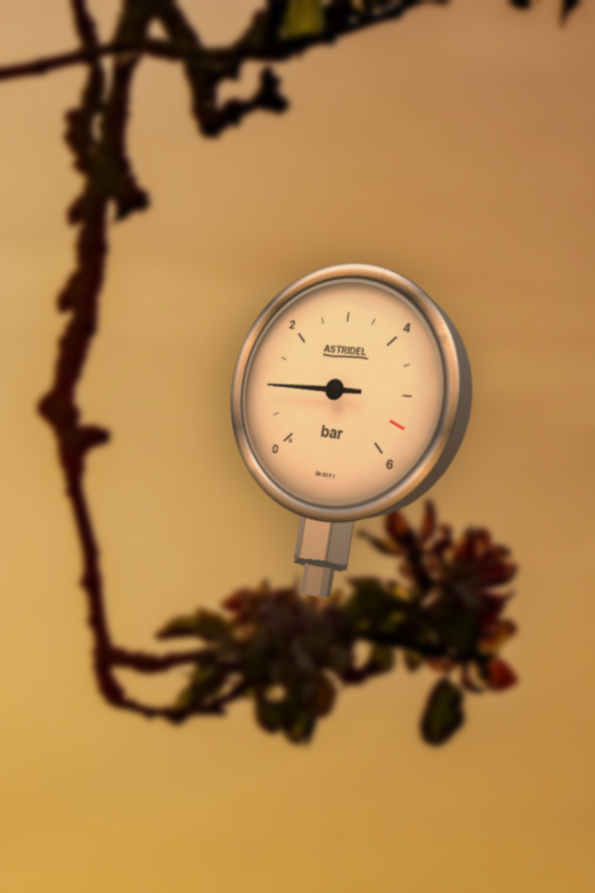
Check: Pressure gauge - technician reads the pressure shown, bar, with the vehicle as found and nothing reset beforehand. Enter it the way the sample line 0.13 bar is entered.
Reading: 1 bar
